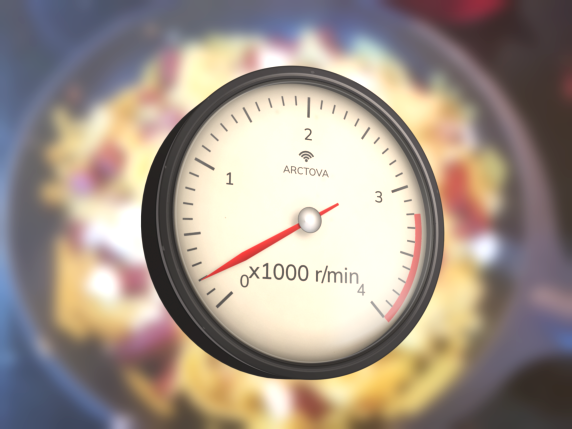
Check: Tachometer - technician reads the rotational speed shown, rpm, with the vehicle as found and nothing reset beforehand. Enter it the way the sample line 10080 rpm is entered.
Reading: 200 rpm
